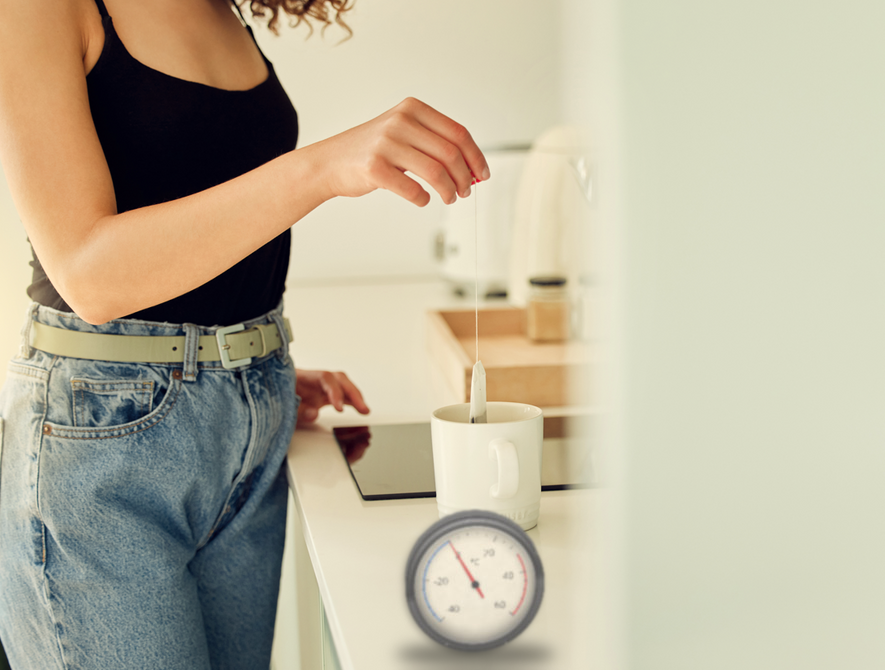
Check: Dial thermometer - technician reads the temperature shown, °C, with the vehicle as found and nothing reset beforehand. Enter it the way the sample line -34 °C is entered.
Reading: 0 °C
